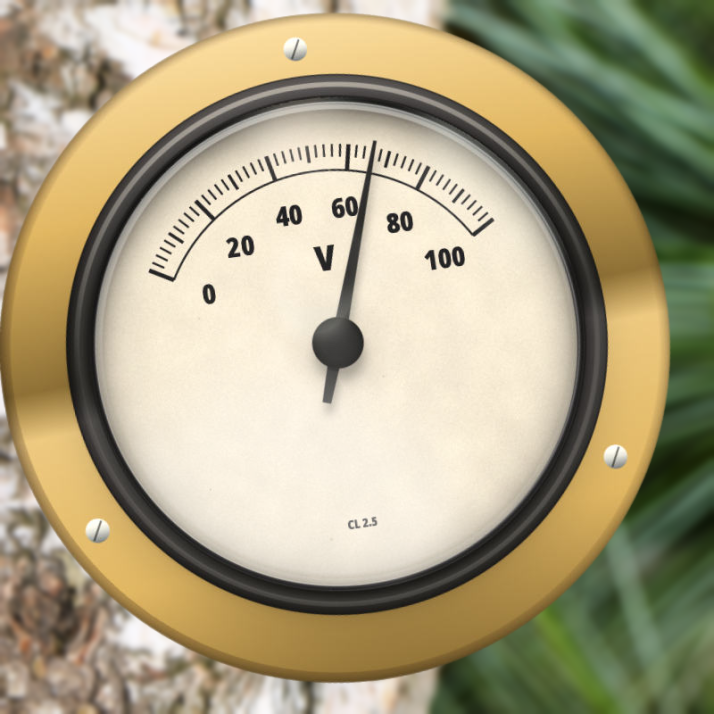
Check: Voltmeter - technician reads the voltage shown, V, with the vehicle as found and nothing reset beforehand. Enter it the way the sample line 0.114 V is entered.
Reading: 66 V
